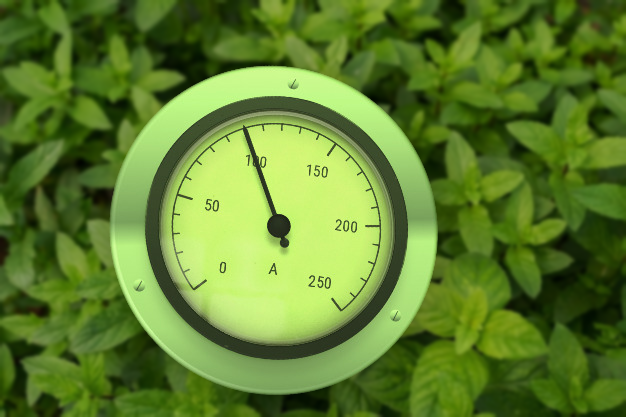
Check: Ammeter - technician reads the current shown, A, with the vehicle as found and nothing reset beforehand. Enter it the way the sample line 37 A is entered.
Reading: 100 A
